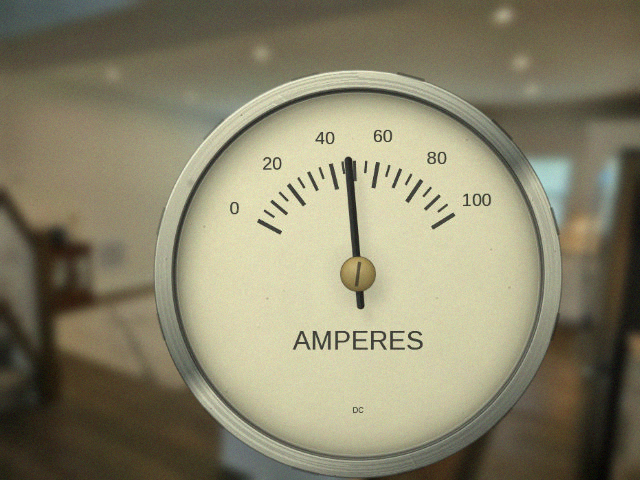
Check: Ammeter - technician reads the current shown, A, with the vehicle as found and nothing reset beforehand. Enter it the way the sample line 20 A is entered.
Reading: 47.5 A
